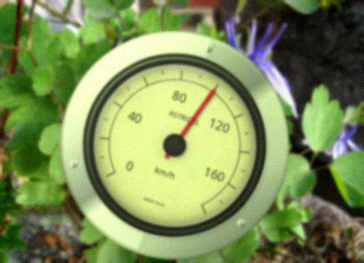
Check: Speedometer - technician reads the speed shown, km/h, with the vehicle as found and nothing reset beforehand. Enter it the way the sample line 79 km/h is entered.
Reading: 100 km/h
